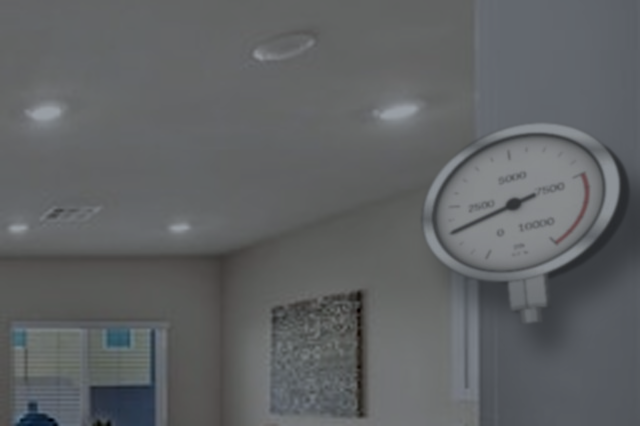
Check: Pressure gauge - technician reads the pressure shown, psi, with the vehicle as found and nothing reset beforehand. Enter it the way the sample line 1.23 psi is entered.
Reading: 1500 psi
